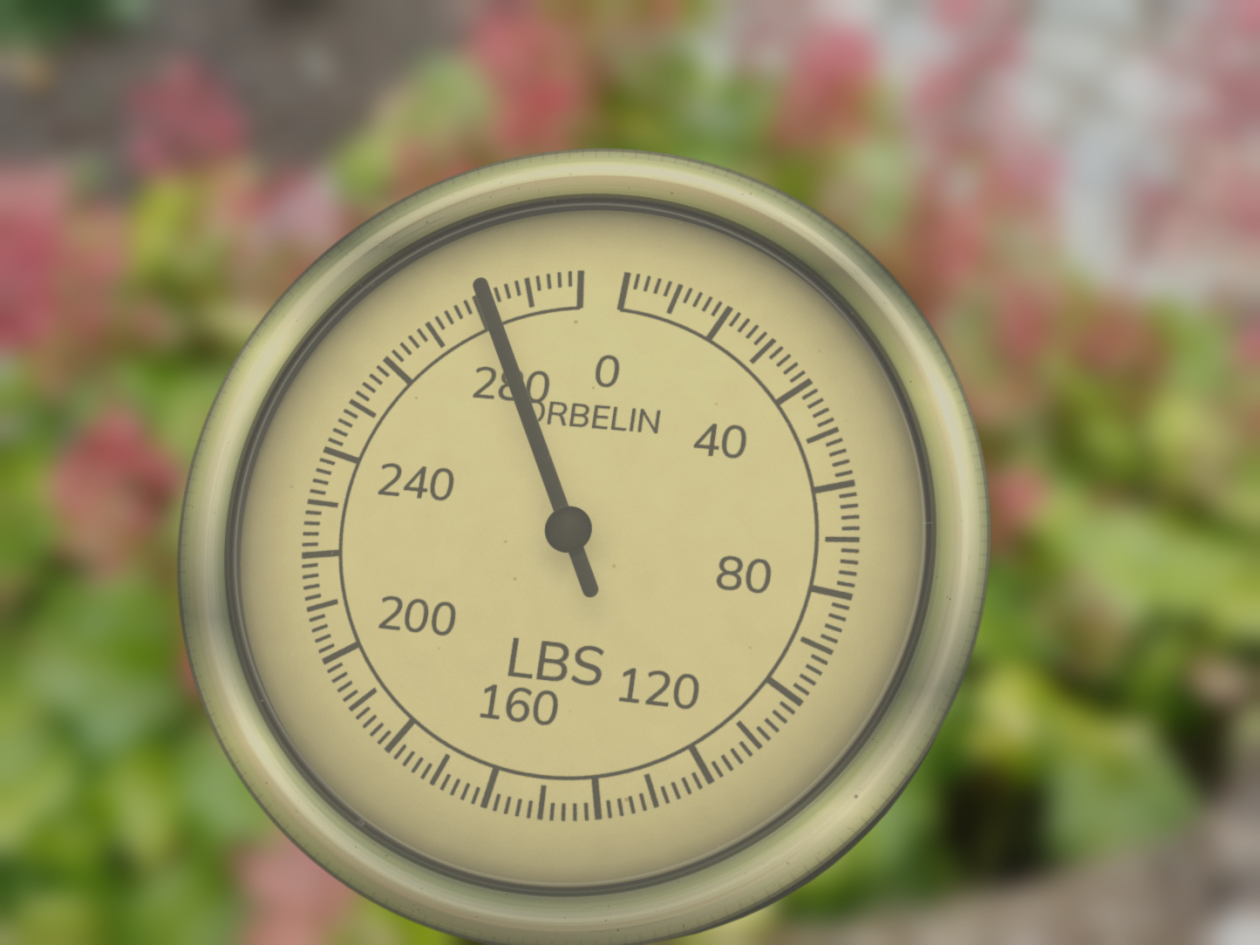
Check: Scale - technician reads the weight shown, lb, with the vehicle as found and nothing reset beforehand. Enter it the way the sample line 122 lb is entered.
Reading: 282 lb
